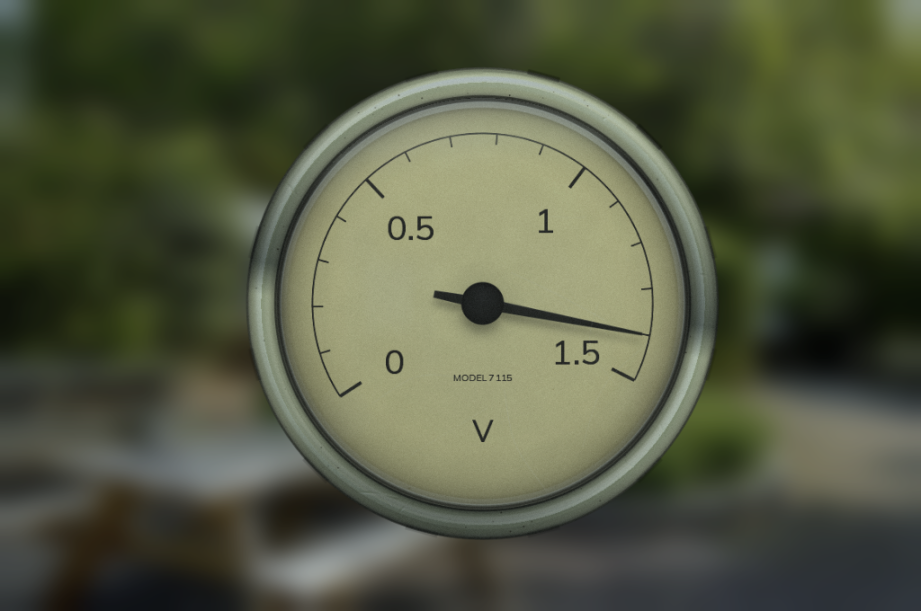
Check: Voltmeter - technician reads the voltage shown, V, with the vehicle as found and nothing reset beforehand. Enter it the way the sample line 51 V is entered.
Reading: 1.4 V
